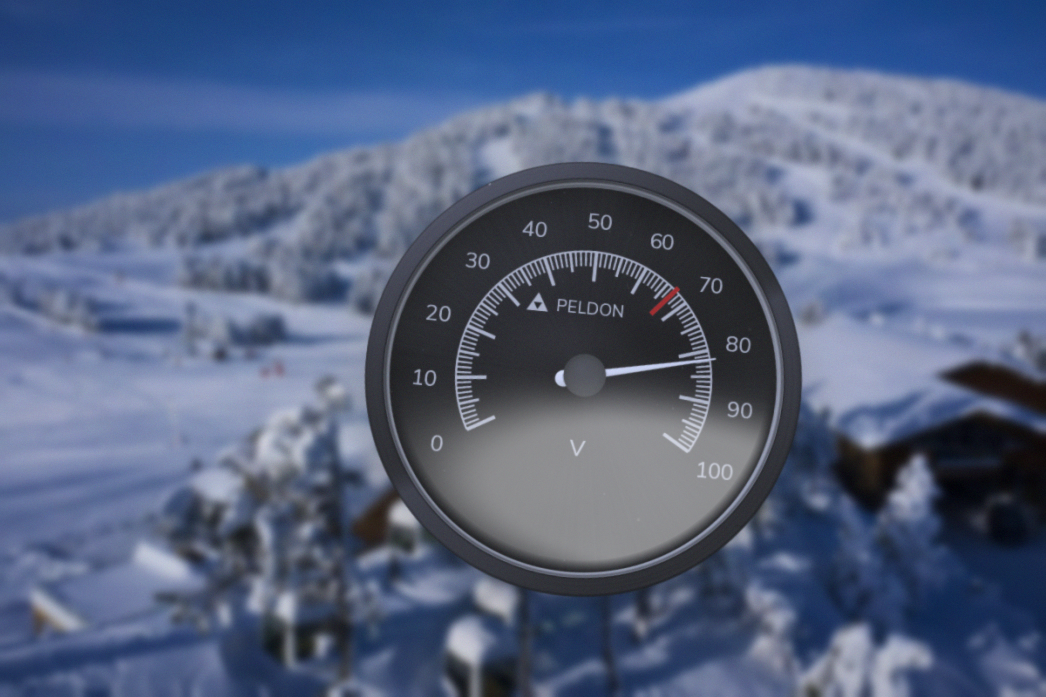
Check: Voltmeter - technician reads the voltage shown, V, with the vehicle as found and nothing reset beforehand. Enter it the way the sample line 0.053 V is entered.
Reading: 82 V
